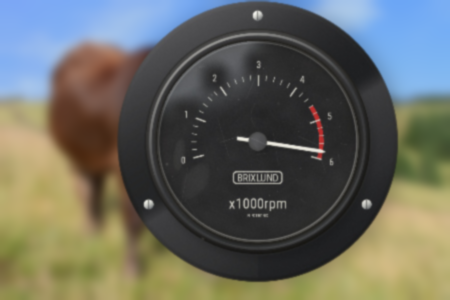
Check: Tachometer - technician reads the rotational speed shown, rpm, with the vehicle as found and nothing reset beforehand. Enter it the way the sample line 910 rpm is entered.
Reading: 5800 rpm
